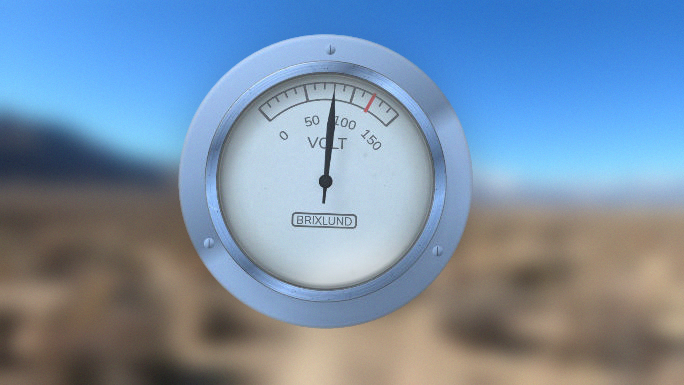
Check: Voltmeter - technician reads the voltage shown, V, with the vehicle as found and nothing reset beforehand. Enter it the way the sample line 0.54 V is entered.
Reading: 80 V
